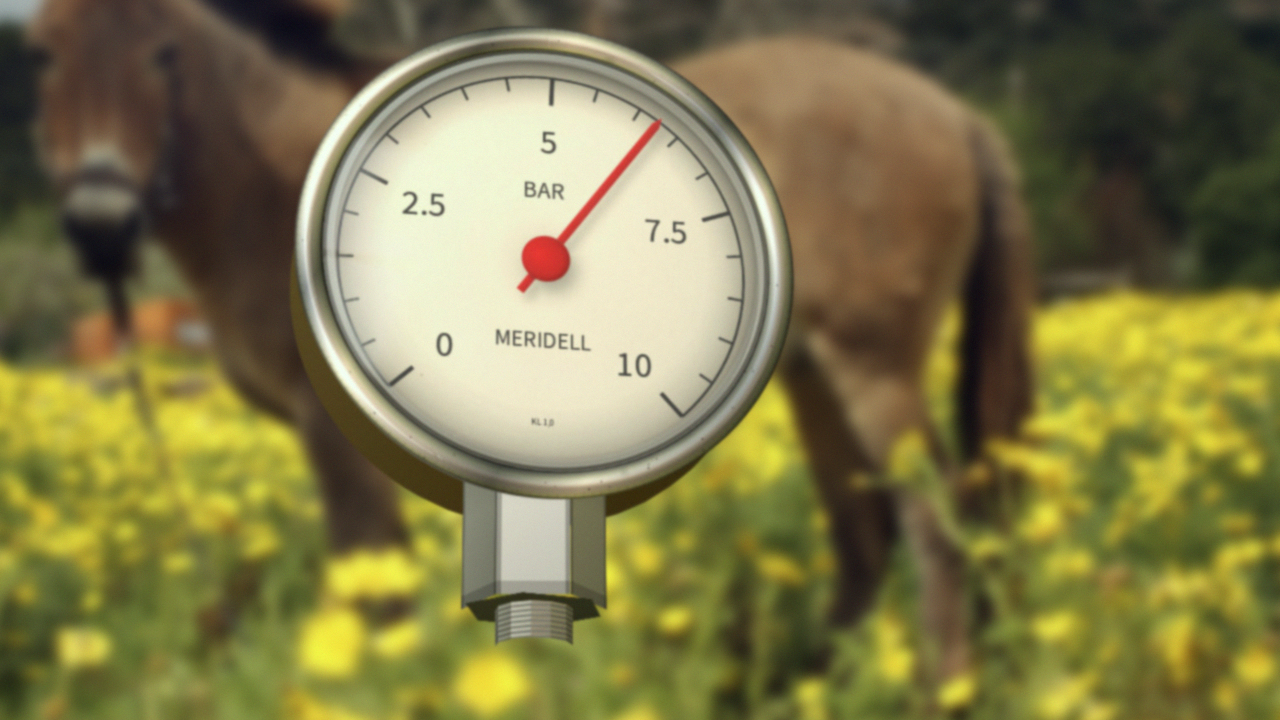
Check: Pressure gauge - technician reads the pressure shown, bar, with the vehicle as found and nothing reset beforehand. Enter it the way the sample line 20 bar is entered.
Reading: 6.25 bar
